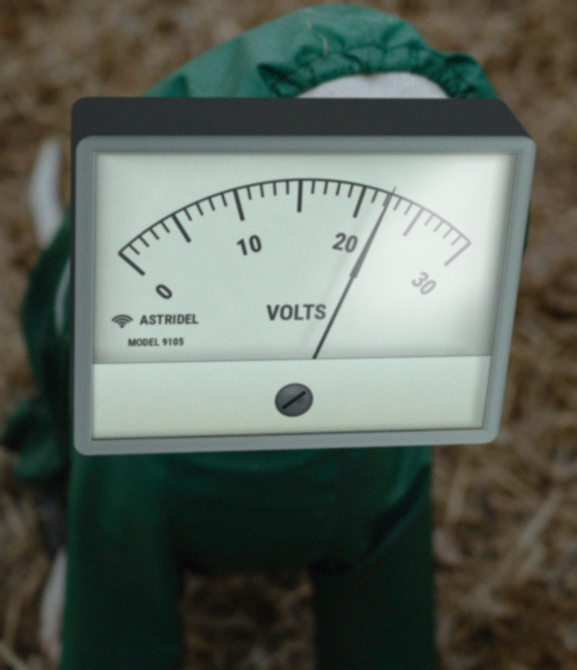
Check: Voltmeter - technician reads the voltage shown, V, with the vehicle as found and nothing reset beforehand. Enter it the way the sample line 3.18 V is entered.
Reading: 22 V
